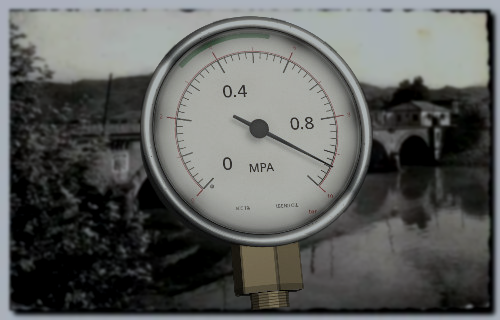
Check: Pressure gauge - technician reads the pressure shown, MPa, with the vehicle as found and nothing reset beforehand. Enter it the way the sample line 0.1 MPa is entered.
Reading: 0.94 MPa
